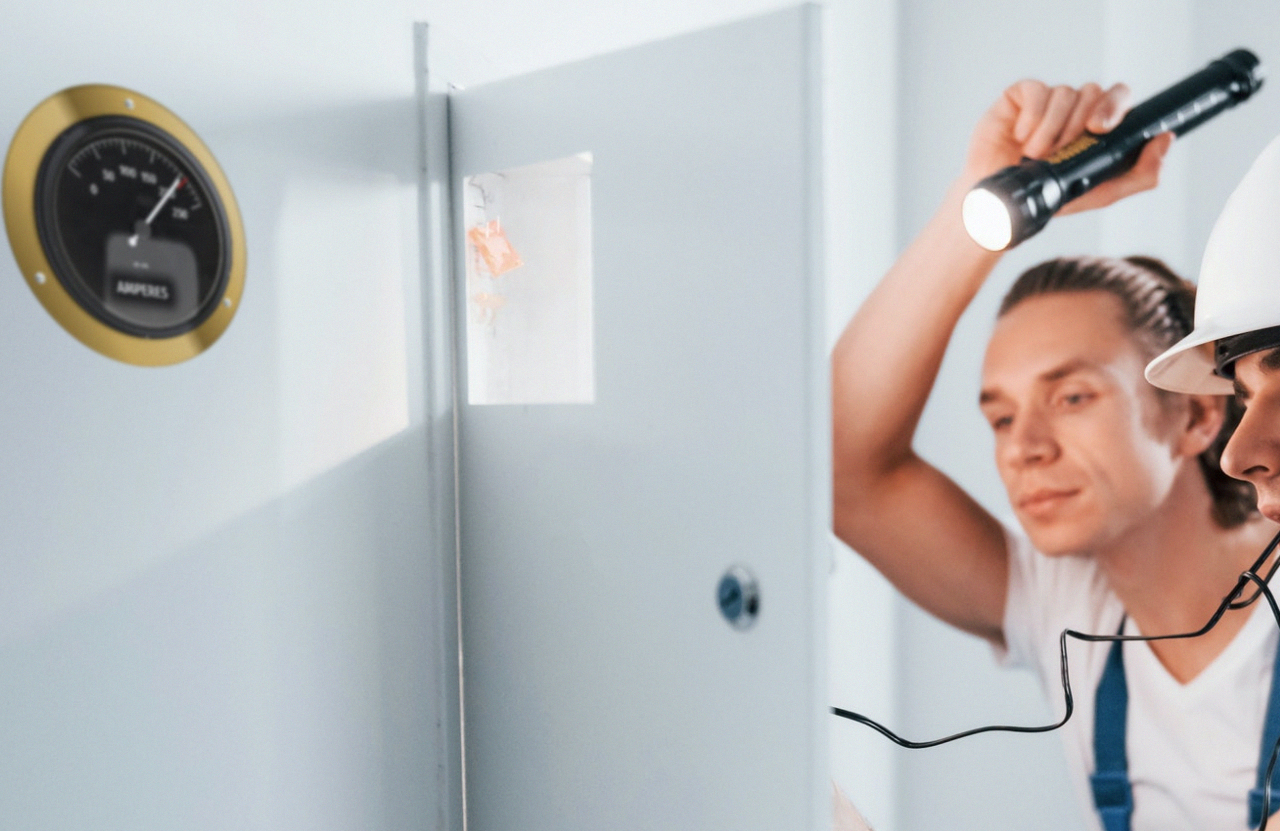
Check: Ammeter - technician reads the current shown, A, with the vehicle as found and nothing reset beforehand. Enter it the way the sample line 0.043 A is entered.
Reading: 200 A
